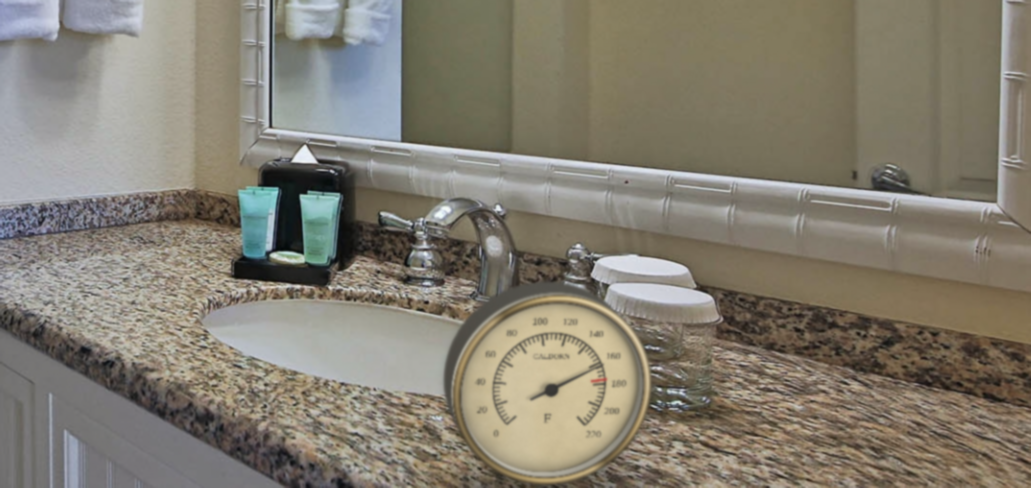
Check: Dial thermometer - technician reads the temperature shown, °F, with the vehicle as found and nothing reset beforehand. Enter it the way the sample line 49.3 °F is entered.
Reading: 160 °F
